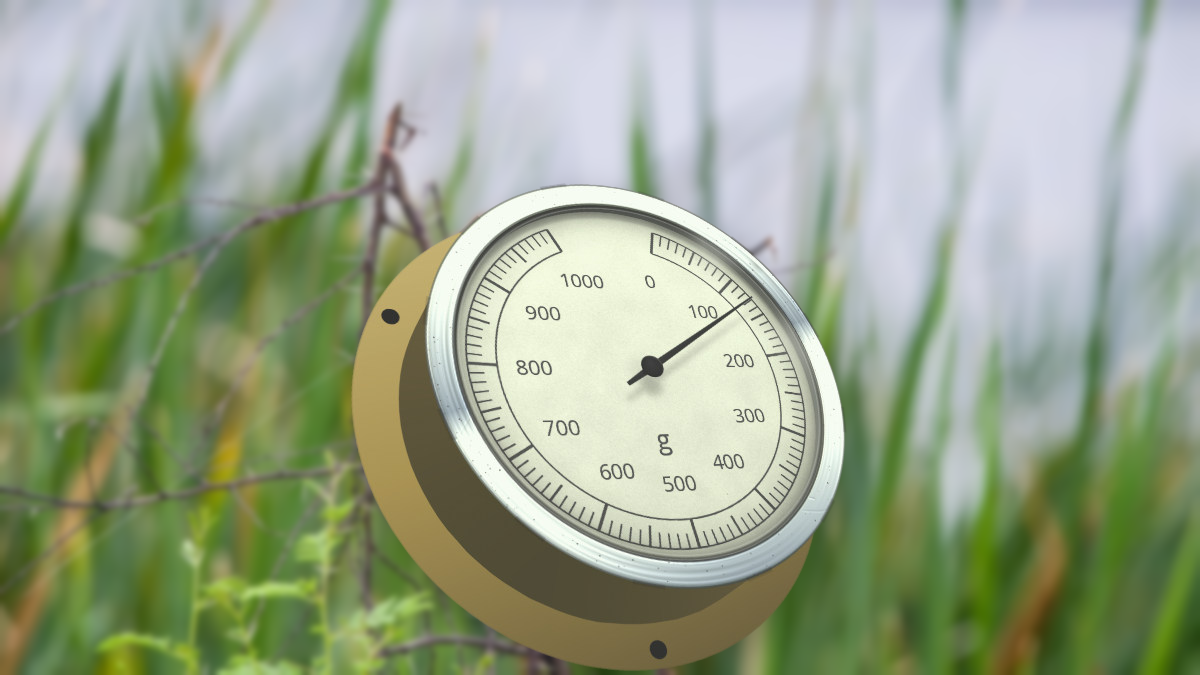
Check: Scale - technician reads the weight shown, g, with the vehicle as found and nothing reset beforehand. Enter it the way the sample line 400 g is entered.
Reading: 130 g
